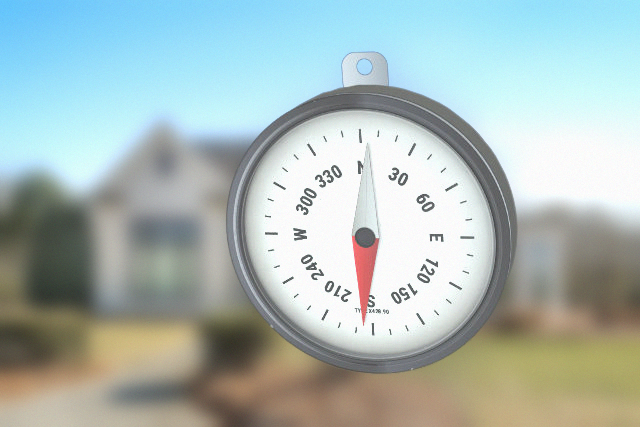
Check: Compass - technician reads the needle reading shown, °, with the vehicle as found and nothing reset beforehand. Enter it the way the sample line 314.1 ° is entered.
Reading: 185 °
